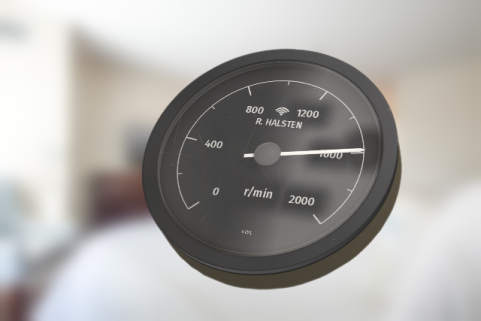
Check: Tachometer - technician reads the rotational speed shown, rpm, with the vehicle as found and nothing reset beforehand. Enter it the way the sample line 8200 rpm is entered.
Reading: 1600 rpm
